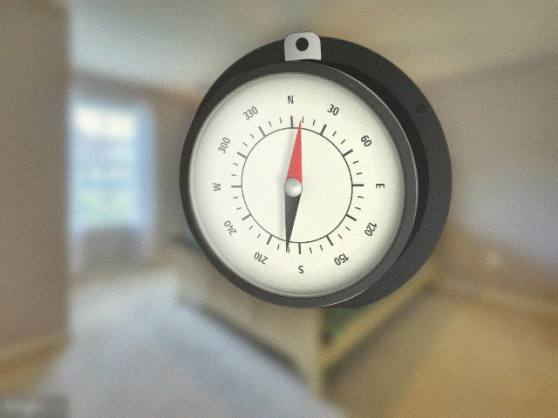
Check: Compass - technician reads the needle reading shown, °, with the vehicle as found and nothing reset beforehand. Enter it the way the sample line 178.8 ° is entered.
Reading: 10 °
